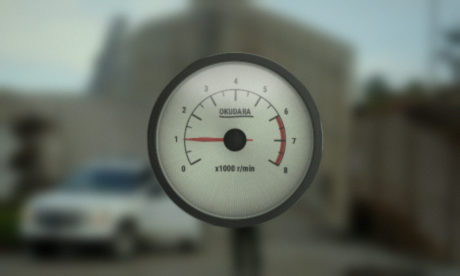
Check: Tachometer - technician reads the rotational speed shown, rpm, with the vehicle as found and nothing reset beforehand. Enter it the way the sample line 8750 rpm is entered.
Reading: 1000 rpm
